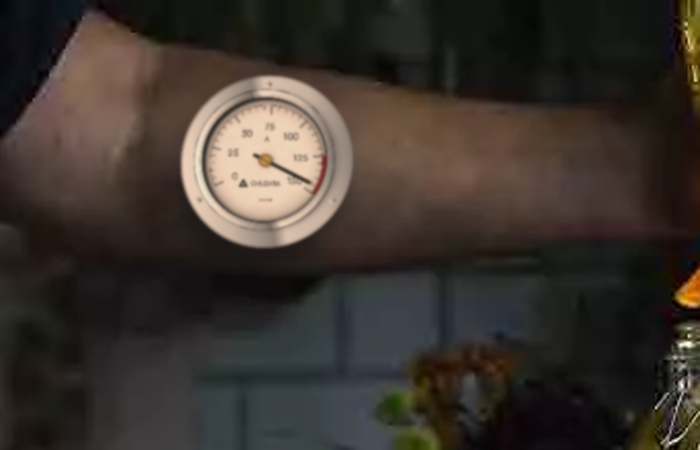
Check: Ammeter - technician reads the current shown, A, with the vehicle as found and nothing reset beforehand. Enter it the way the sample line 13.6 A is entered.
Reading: 145 A
